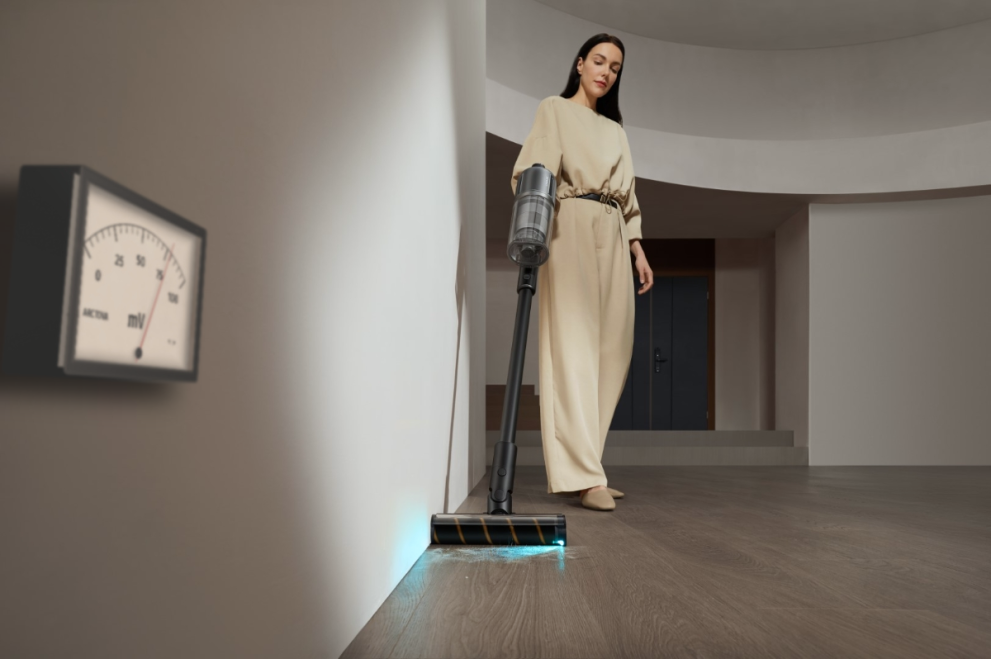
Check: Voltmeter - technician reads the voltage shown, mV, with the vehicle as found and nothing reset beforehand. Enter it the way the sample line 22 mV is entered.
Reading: 75 mV
